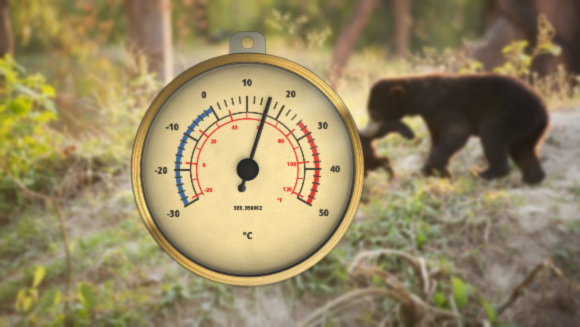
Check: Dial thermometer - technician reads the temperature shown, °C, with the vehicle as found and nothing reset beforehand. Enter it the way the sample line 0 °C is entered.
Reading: 16 °C
